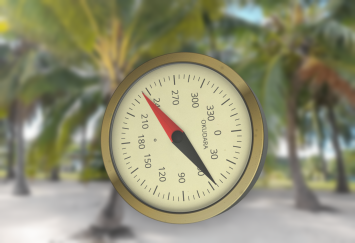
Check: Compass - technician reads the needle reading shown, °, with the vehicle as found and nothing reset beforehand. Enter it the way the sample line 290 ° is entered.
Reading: 235 °
